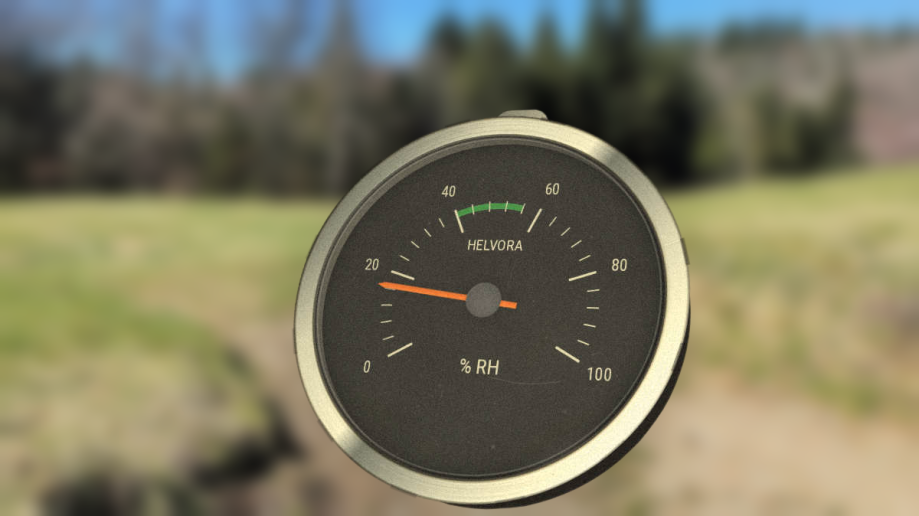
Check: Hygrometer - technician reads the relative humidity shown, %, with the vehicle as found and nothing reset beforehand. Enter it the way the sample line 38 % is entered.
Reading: 16 %
